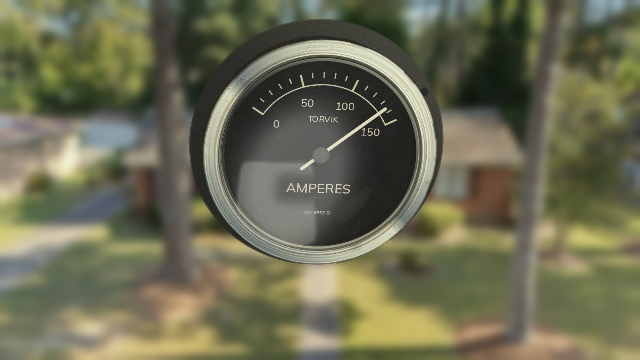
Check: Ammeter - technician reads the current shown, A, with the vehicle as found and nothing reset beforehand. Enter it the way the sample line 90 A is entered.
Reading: 135 A
